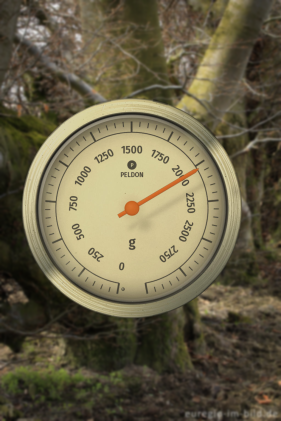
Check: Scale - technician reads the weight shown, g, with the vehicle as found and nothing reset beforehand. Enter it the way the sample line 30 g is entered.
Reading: 2025 g
